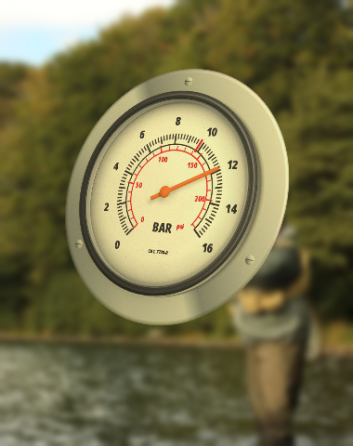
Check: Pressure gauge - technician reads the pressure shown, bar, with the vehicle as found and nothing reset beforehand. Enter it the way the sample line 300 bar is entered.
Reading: 12 bar
